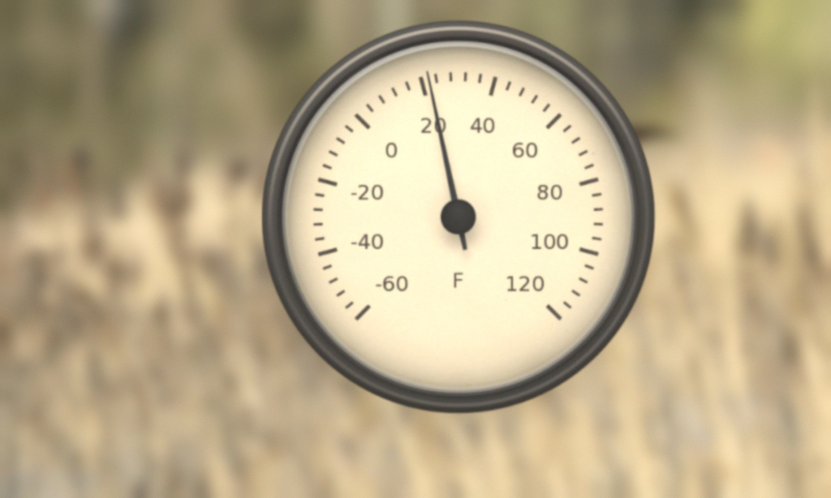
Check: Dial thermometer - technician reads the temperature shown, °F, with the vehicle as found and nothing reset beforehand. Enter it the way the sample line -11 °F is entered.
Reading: 22 °F
